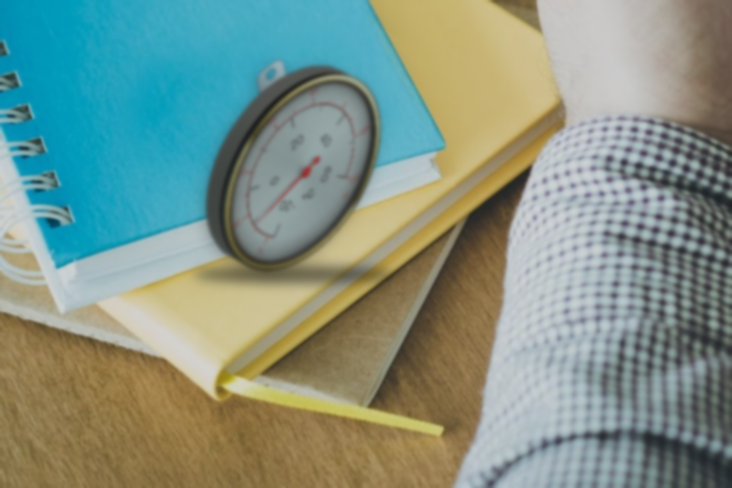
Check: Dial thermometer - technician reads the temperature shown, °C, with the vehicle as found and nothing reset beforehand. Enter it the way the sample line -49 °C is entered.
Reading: -10 °C
